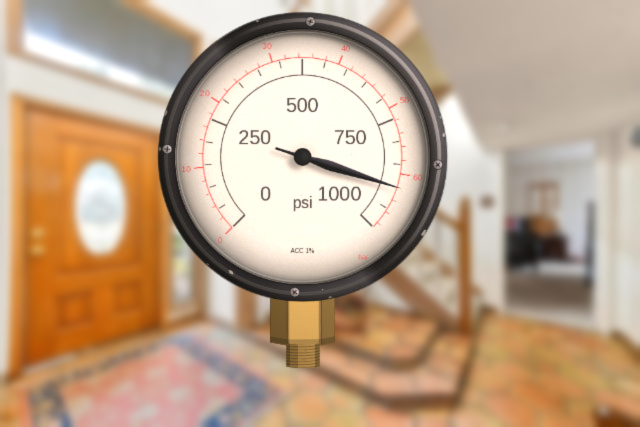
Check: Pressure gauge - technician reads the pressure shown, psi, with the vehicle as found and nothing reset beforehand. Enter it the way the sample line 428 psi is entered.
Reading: 900 psi
